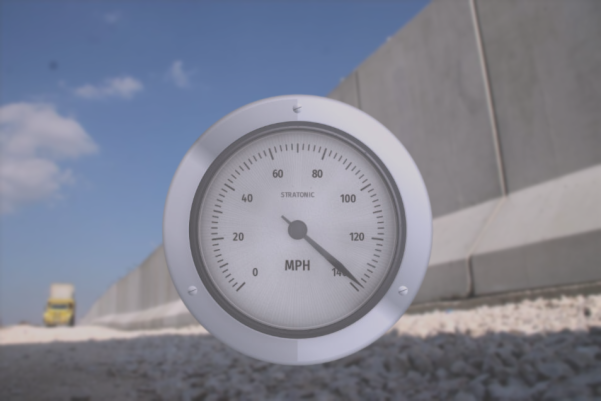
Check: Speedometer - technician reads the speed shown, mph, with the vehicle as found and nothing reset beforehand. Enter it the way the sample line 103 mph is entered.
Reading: 138 mph
